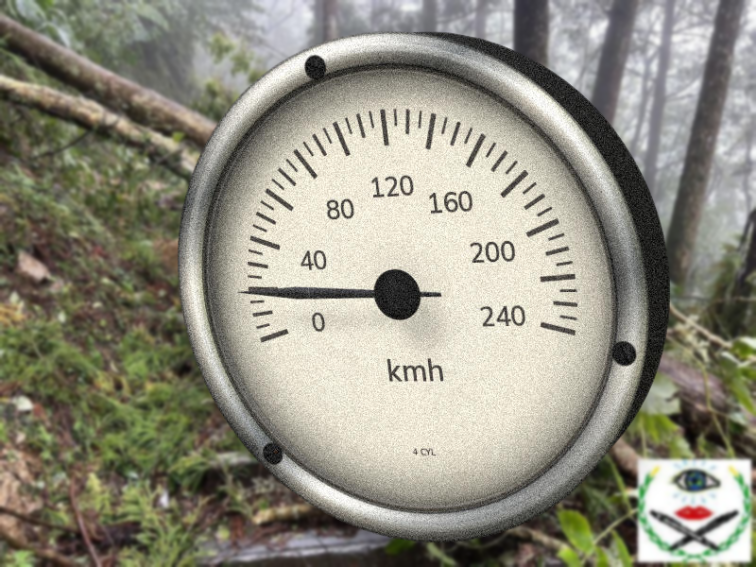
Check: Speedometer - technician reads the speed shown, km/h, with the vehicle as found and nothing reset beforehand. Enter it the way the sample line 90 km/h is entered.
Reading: 20 km/h
